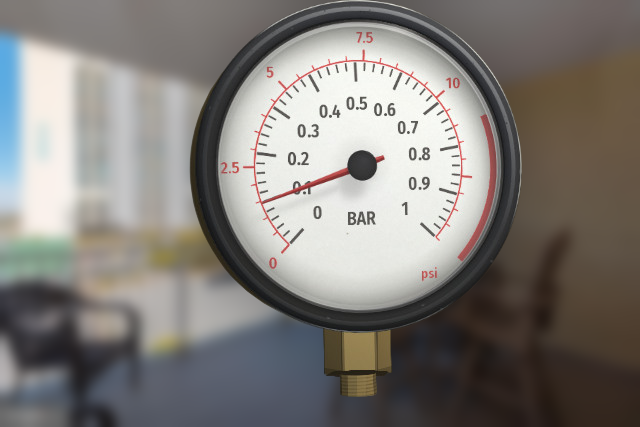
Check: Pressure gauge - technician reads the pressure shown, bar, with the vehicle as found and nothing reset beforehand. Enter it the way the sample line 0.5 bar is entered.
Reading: 0.1 bar
